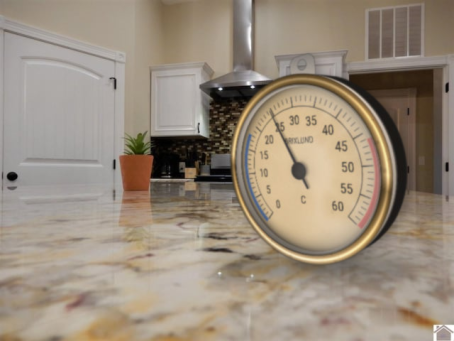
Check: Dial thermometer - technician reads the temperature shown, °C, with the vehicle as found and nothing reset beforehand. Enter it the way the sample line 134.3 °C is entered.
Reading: 25 °C
